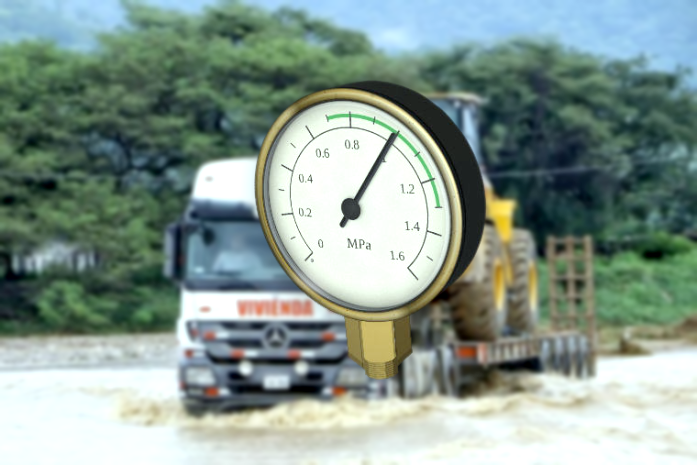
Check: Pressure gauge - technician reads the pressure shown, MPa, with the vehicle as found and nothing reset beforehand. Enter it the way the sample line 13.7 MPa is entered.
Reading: 1 MPa
